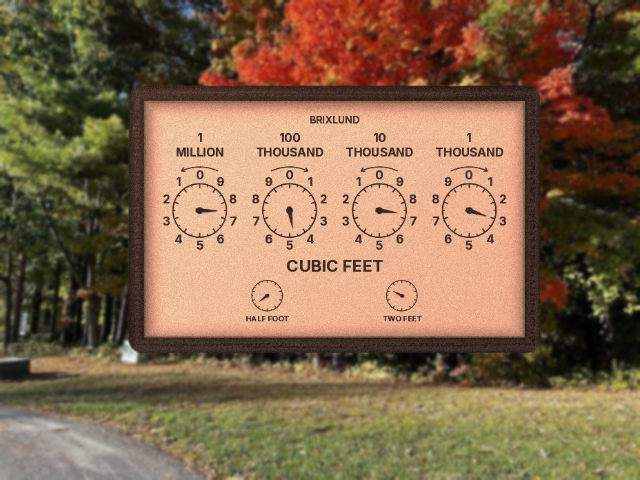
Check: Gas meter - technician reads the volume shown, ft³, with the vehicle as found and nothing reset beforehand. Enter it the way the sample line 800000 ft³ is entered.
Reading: 747300 ft³
